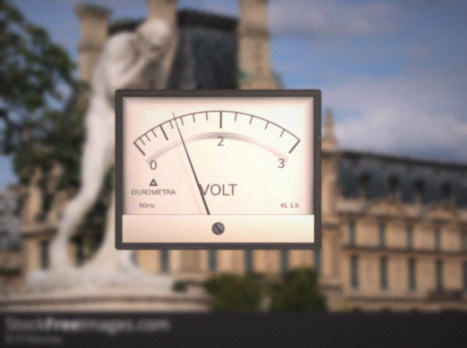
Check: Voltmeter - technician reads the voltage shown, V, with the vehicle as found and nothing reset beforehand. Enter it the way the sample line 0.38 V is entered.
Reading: 1.3 V
